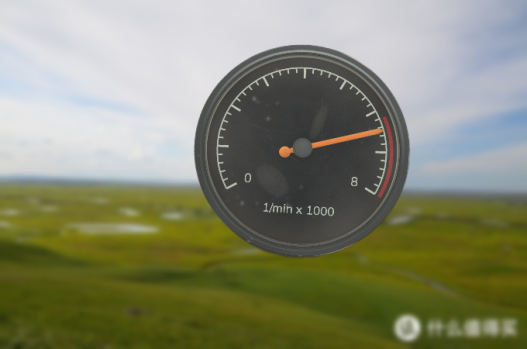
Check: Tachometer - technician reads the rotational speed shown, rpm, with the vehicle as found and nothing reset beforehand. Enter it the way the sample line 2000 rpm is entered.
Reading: 6500 rpm
